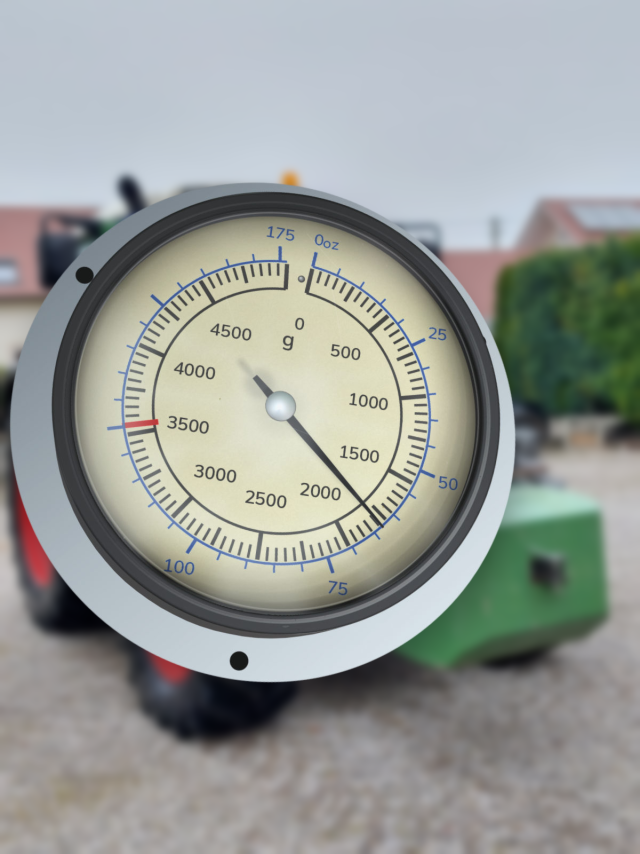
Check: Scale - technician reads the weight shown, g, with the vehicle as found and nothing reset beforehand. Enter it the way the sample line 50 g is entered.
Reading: 1800 g
